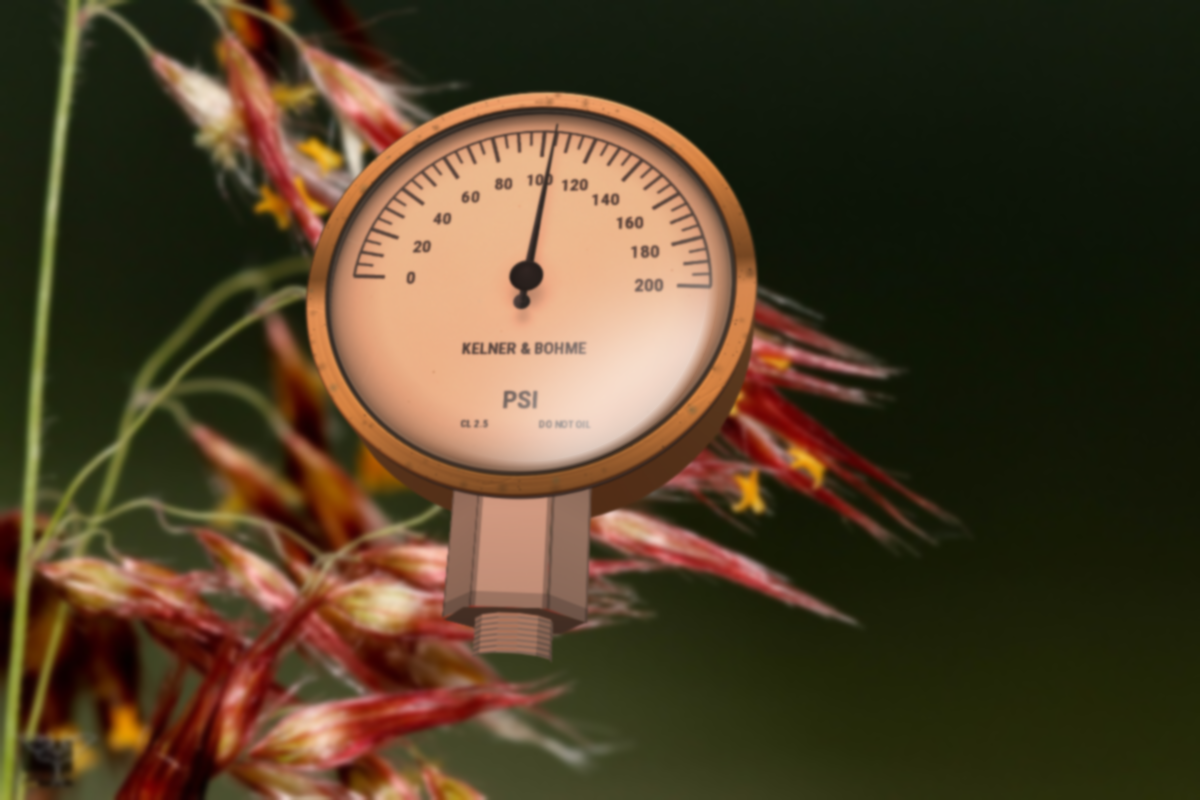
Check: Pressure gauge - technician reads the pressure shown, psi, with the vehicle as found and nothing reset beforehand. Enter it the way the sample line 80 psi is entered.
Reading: 105 psi
